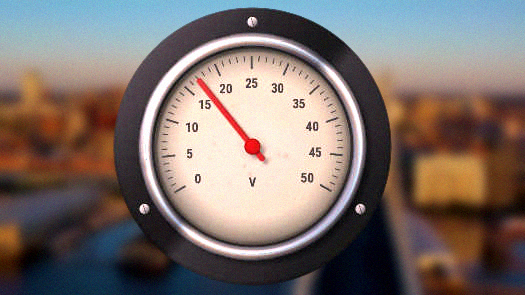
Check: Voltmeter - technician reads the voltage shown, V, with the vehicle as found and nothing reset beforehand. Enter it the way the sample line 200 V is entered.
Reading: 17 V
